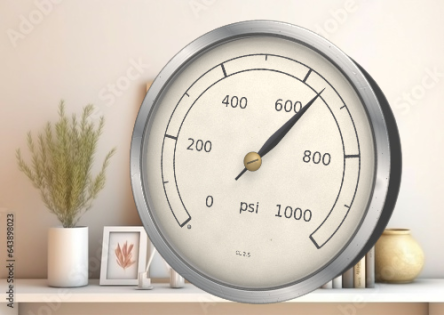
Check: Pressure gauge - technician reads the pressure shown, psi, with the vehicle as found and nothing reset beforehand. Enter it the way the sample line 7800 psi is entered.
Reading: 650 psi
